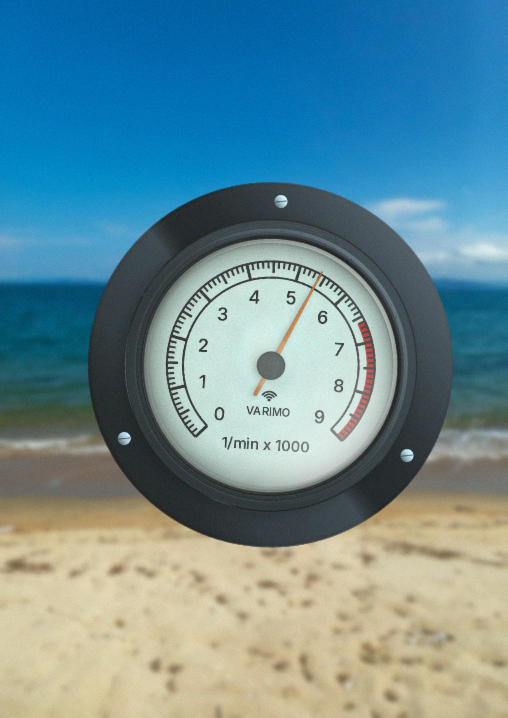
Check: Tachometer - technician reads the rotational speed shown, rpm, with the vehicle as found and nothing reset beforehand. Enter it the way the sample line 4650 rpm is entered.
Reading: 5400 rpm
